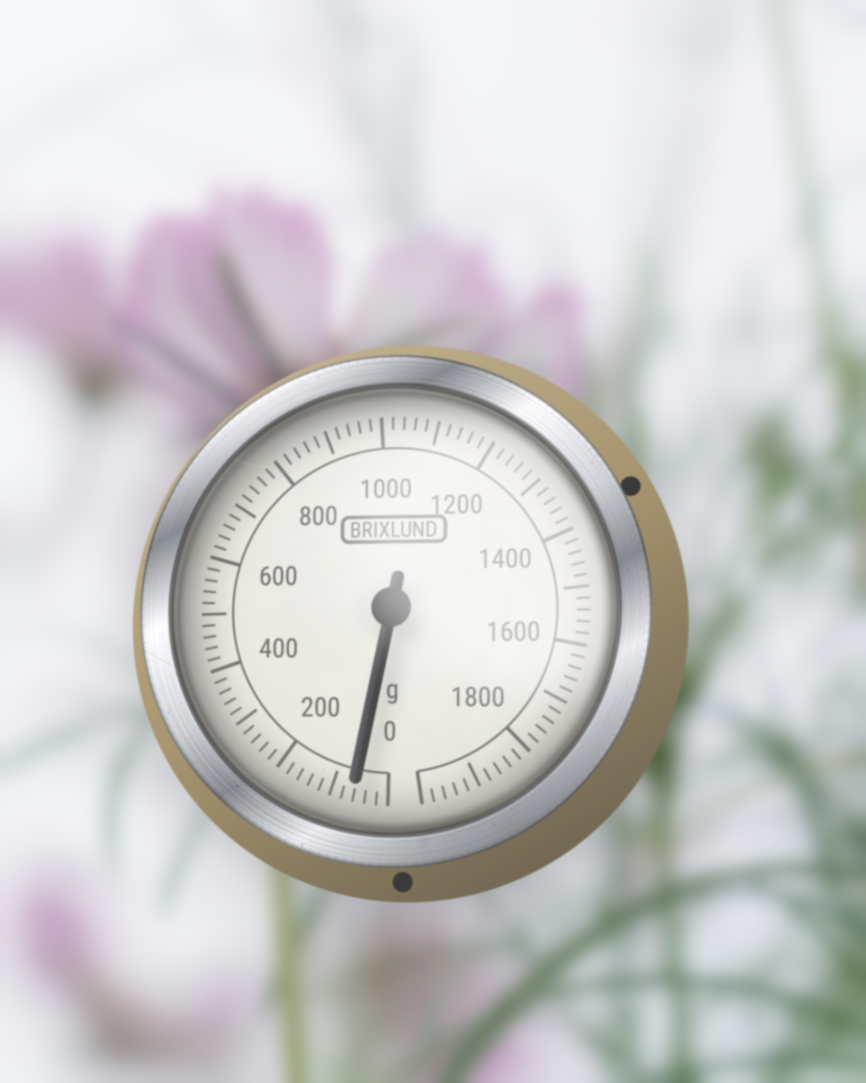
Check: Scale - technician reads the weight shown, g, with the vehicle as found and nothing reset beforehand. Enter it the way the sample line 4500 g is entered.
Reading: 60 g
